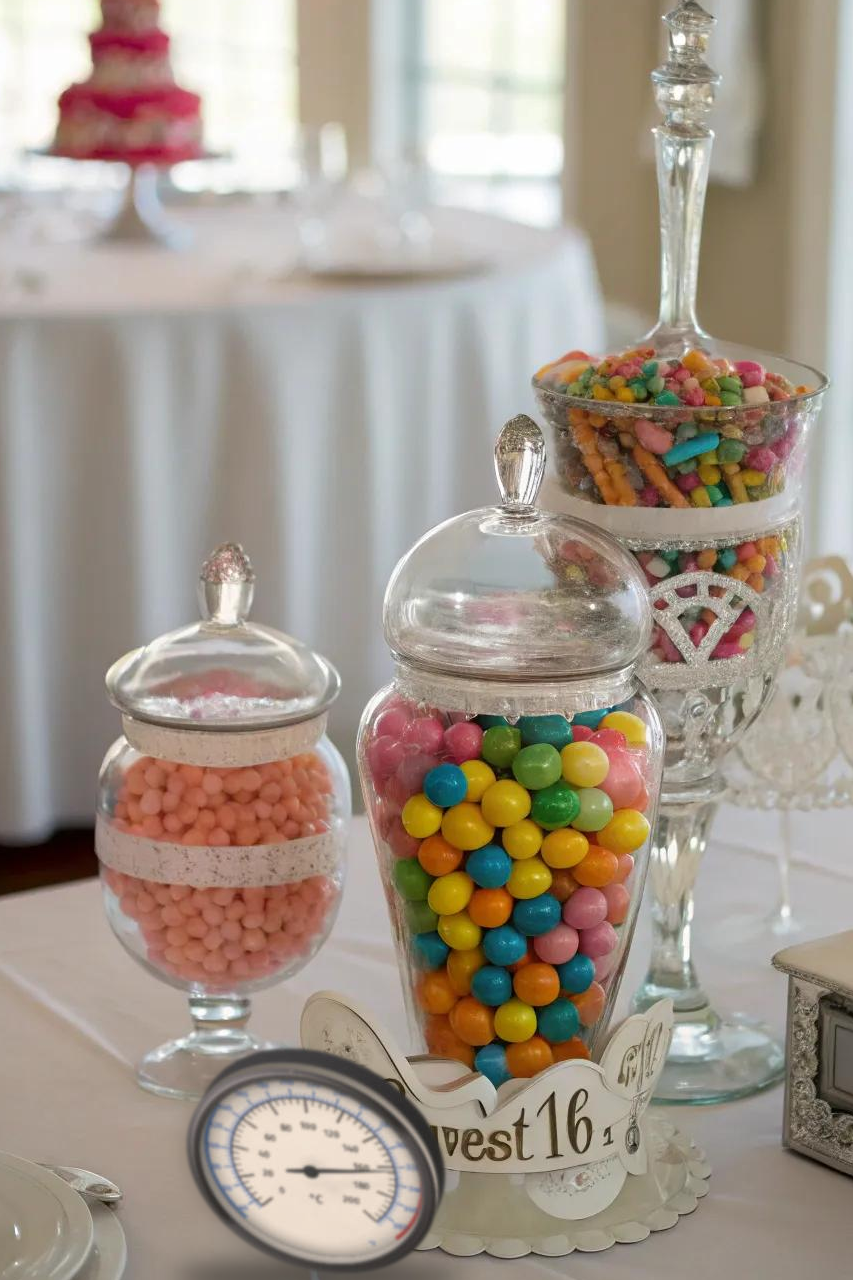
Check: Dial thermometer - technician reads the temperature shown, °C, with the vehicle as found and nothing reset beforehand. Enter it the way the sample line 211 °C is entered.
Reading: 160 °C
